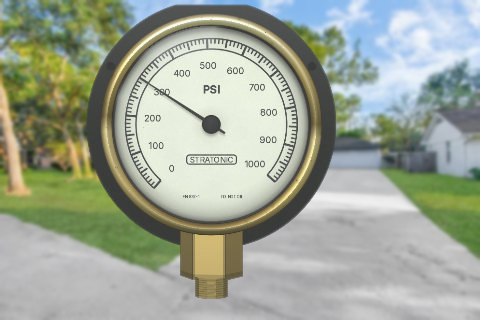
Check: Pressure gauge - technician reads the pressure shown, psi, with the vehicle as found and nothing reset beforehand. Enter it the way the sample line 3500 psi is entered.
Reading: 300 psi
